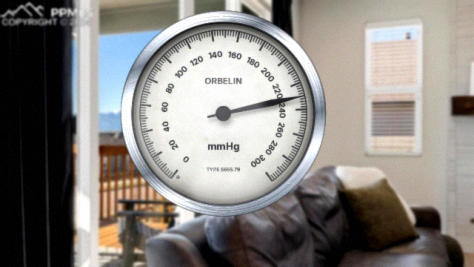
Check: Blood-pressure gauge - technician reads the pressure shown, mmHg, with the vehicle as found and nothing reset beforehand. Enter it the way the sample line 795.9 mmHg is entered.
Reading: 230 mmHg
